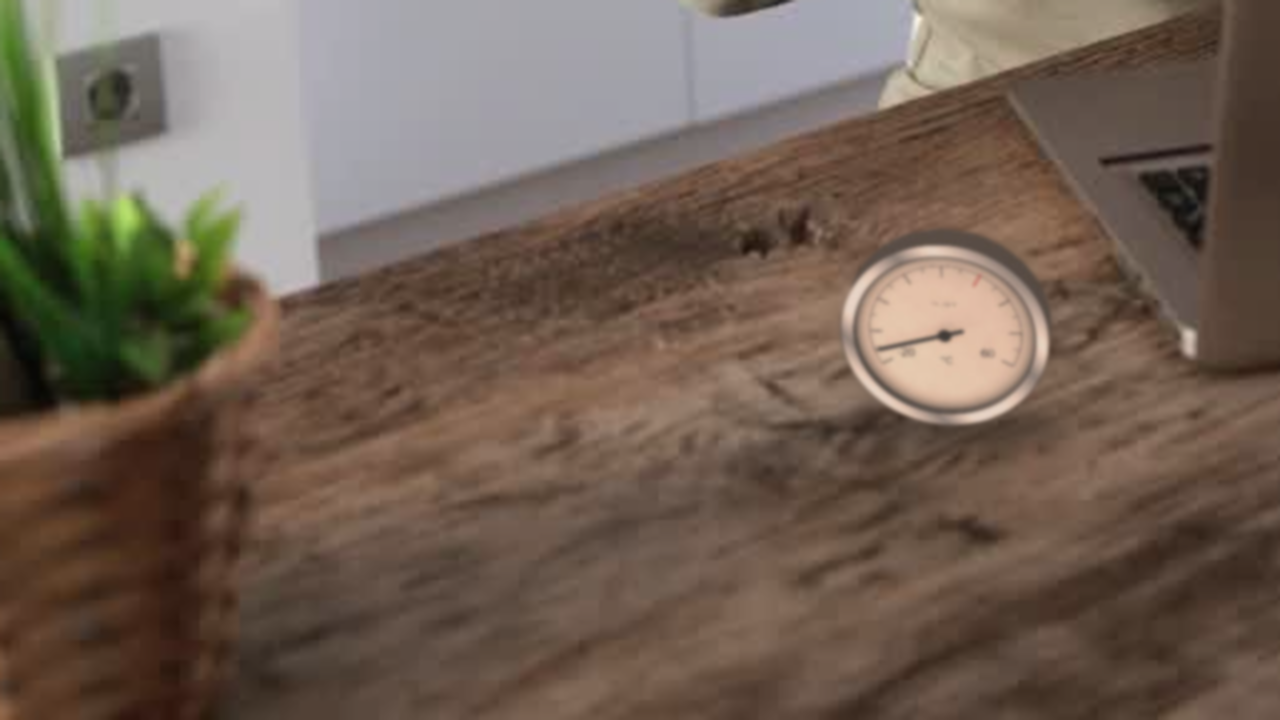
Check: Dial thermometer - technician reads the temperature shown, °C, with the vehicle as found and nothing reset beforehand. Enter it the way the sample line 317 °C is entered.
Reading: -15 °C
